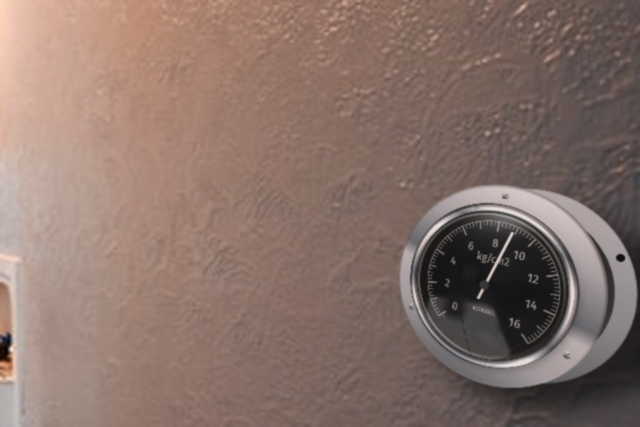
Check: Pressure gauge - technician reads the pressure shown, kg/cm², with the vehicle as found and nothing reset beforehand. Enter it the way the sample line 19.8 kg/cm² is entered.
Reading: 9 kg/cm²
